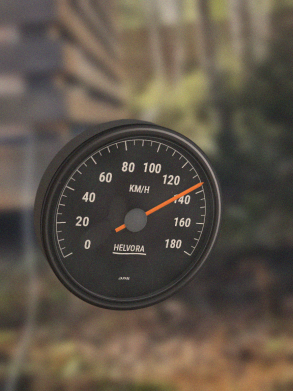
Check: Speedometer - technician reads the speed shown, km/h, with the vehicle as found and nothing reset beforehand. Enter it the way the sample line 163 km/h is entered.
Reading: 135 km/h
